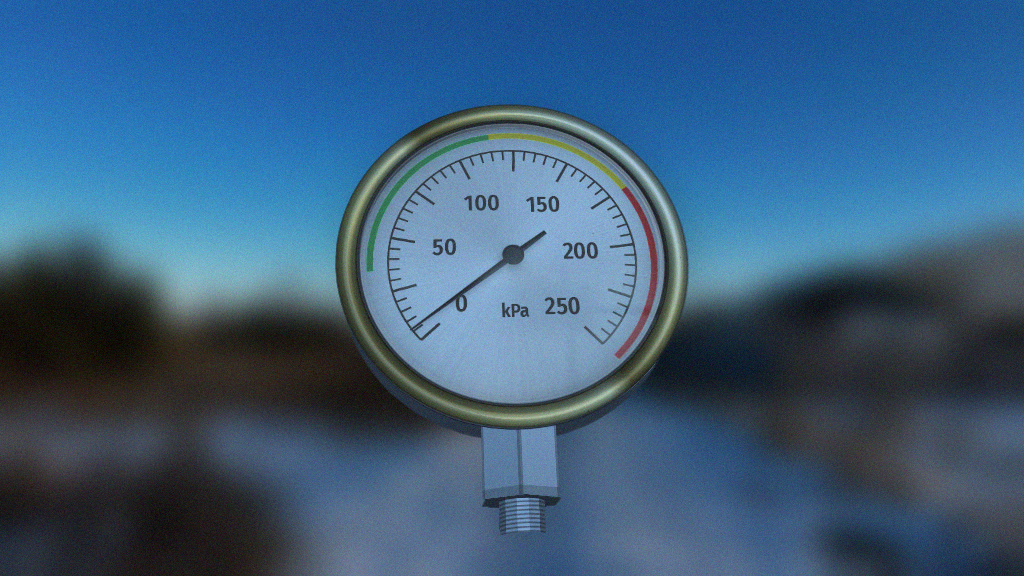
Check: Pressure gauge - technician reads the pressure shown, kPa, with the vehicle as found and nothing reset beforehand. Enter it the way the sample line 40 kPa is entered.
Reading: 5 kPa
